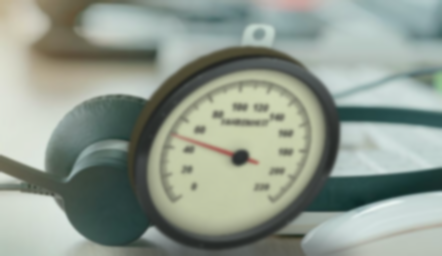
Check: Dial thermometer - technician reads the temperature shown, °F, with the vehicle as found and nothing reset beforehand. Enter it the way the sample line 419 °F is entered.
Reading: 50 °F
